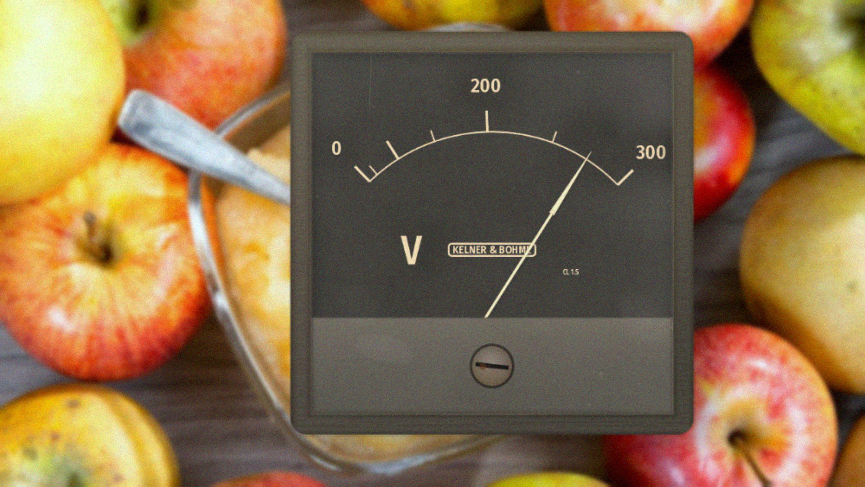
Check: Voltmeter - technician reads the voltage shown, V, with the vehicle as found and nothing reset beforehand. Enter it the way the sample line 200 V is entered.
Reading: 275 V
